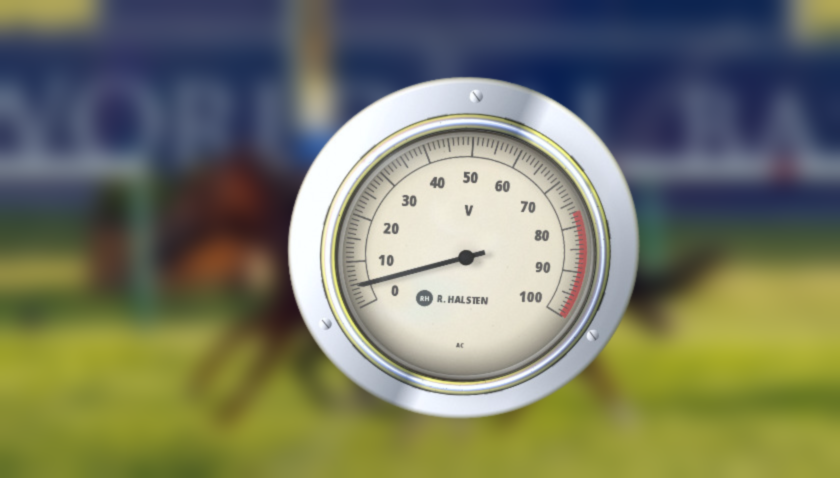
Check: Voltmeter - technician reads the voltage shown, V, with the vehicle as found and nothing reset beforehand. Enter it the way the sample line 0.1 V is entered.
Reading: 5 V
